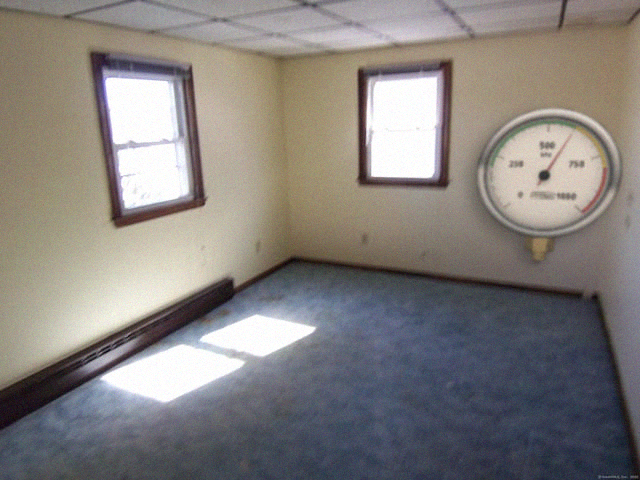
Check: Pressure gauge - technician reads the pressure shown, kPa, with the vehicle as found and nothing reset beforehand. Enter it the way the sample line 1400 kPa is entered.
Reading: 600 kPa
